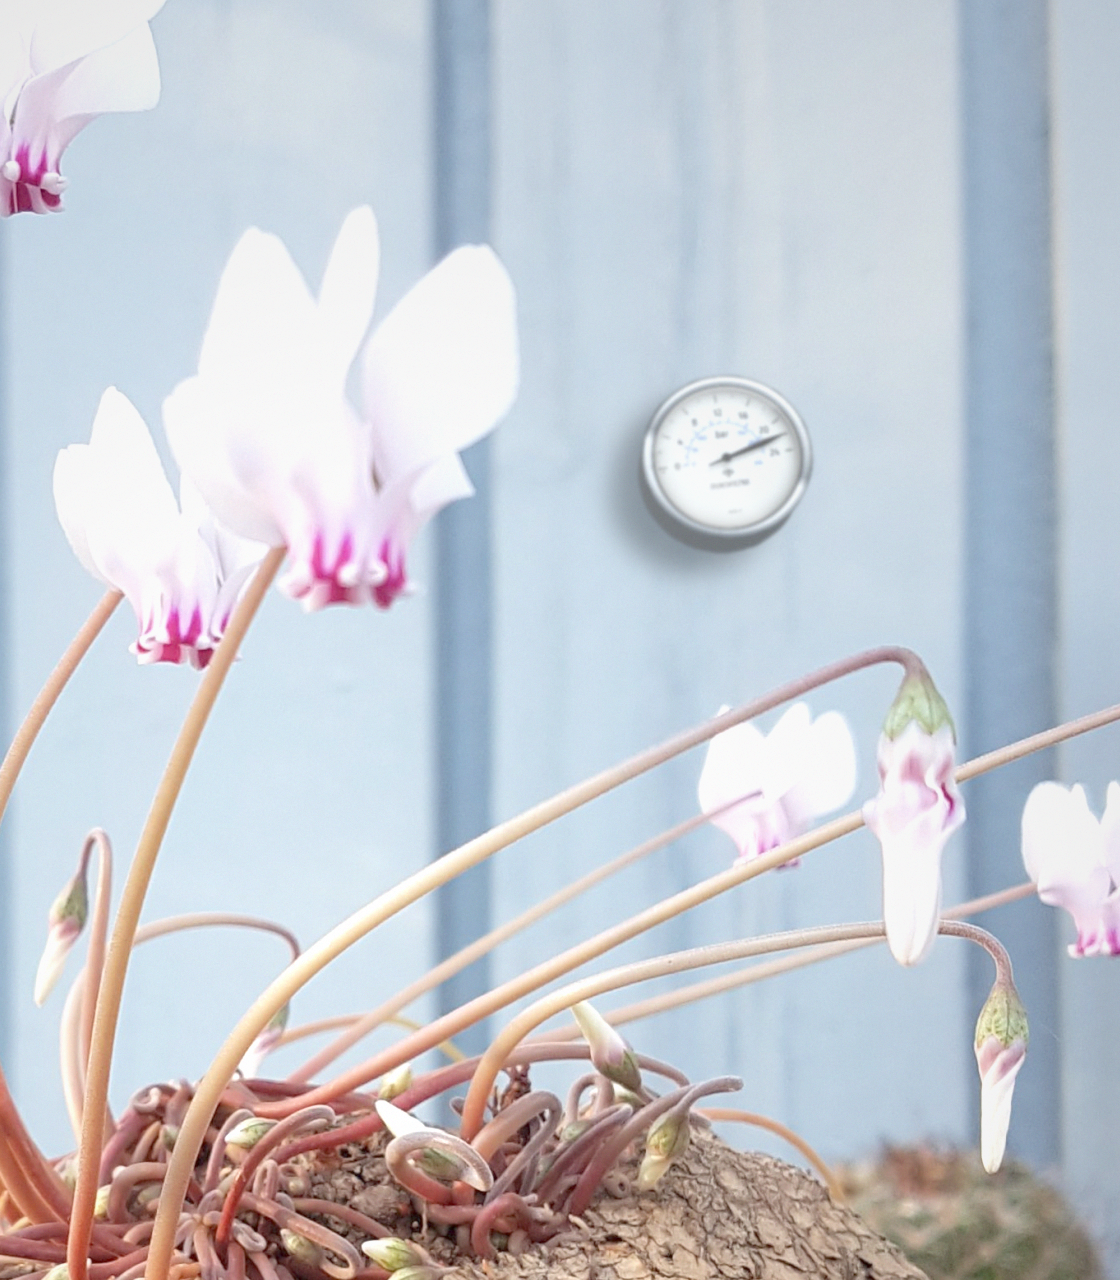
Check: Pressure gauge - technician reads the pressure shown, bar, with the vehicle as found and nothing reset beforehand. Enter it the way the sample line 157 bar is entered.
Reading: 22 bar
